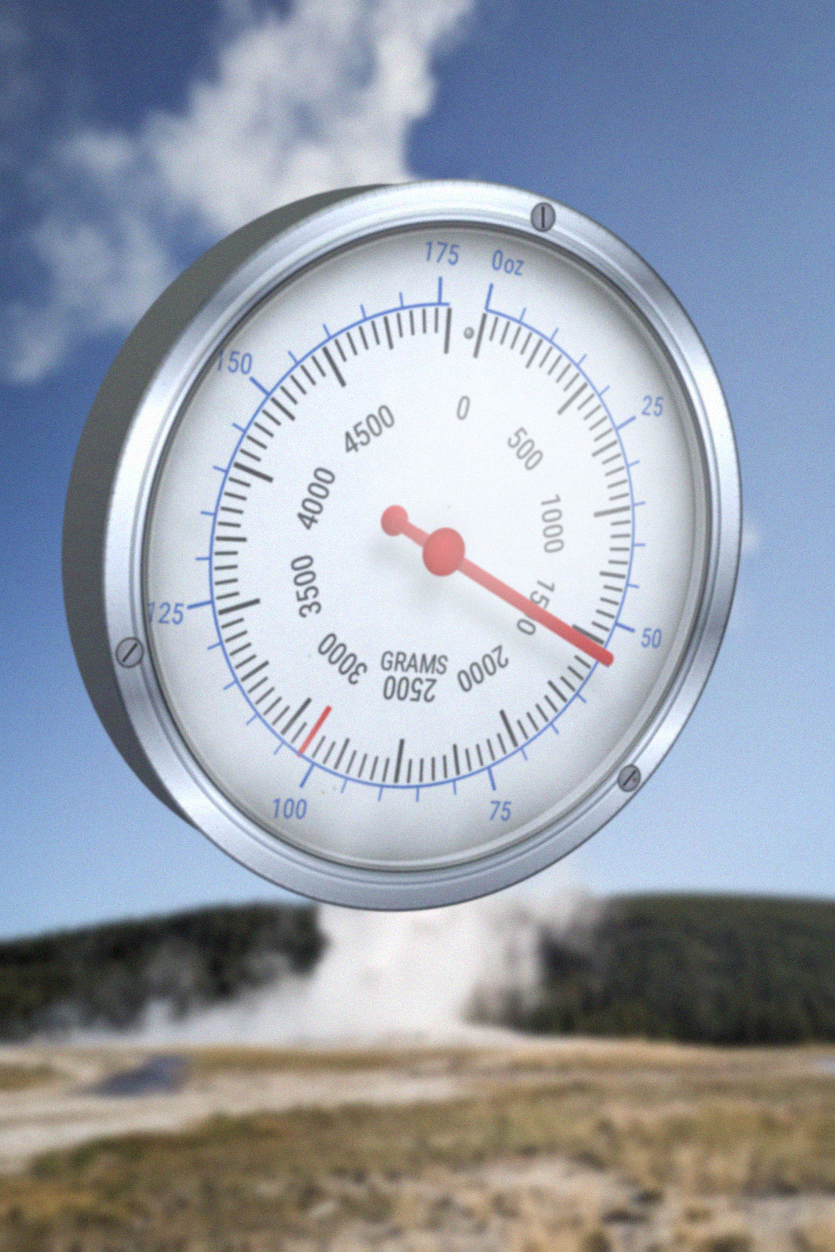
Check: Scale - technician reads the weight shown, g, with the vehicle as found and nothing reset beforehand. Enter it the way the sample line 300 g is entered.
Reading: 1550 g
